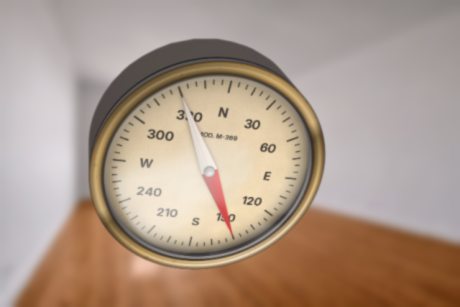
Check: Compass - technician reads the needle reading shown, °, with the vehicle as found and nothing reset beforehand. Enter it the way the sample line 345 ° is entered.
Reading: 150 °
